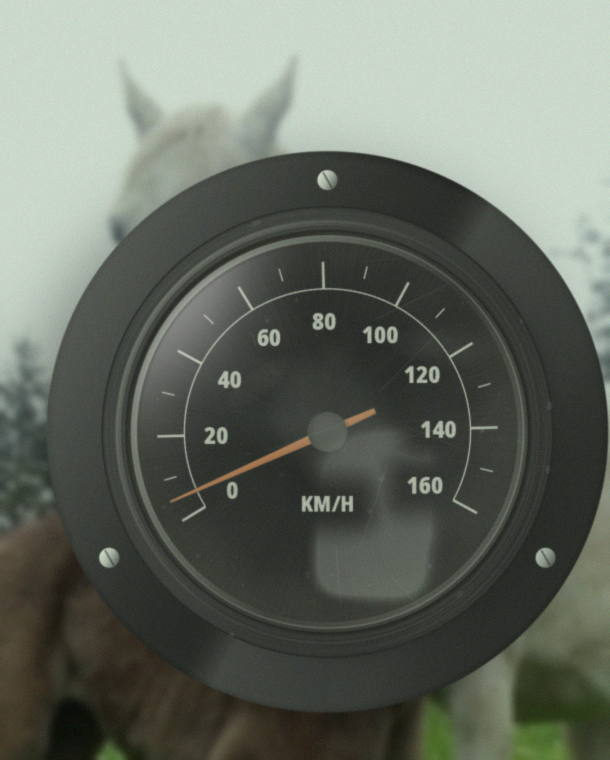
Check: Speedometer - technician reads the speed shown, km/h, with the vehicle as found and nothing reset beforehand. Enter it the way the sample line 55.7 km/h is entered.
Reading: 5 km/h
